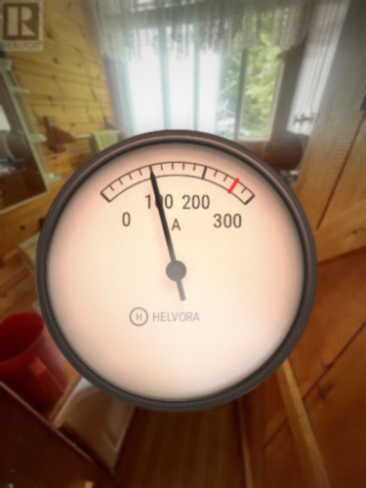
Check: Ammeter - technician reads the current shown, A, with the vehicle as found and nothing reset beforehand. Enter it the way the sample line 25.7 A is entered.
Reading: 100 A
